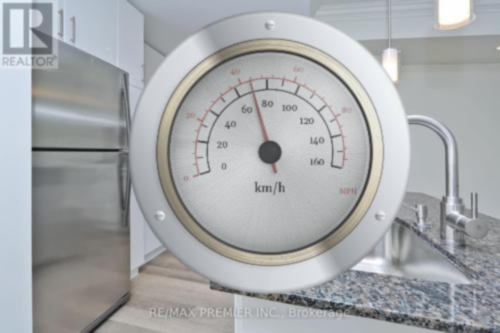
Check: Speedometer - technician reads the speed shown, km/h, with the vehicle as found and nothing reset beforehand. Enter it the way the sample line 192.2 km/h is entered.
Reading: 70 km/h
